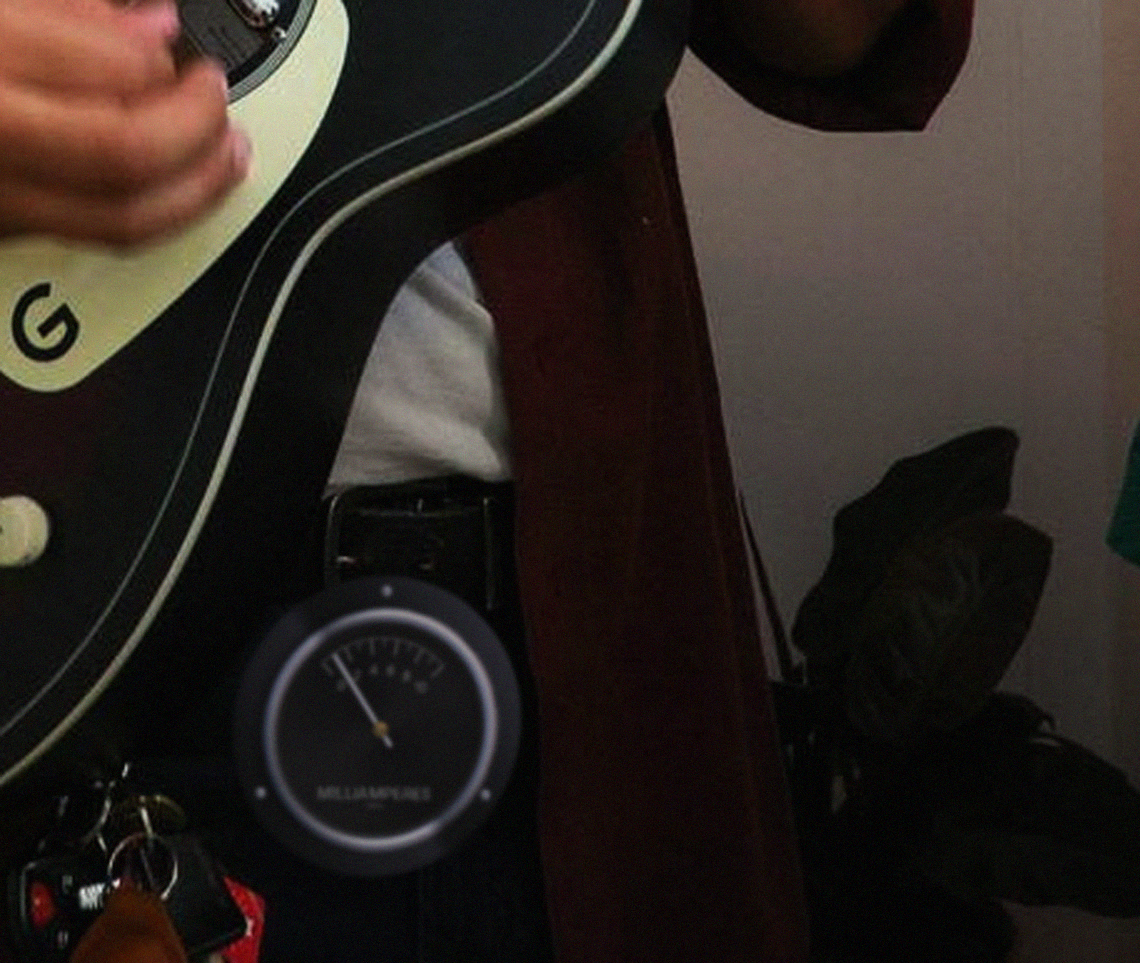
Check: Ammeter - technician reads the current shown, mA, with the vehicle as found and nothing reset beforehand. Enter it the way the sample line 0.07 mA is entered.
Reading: 1 mA
